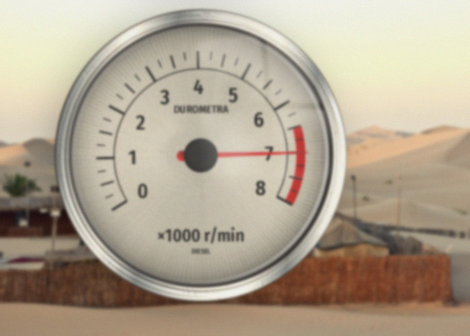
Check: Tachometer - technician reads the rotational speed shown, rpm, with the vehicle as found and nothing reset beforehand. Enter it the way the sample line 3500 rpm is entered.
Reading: 7000 rpm
